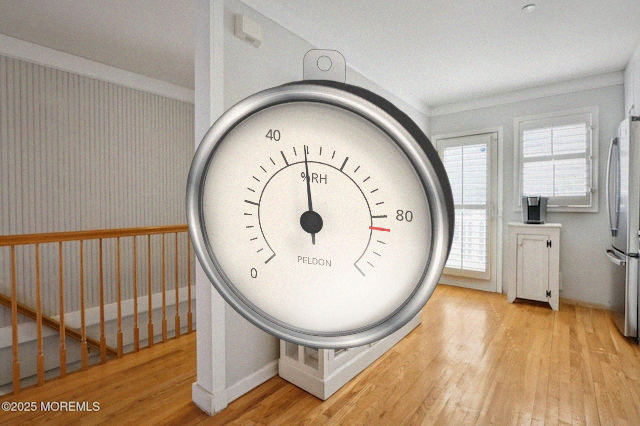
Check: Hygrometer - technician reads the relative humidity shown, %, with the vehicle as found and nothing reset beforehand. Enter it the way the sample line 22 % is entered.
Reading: 48 %
